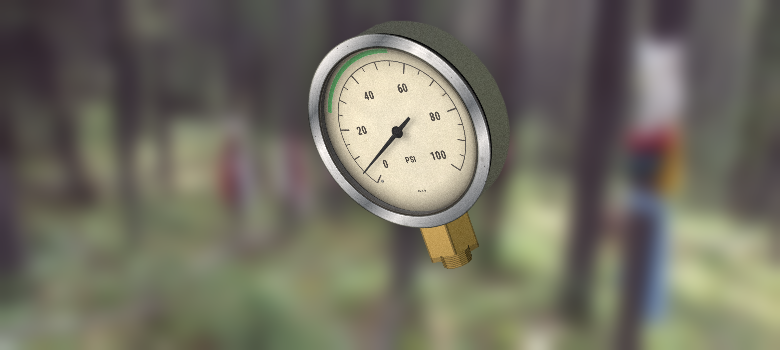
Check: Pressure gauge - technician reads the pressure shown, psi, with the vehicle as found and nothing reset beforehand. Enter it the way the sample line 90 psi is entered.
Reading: 5 psi
